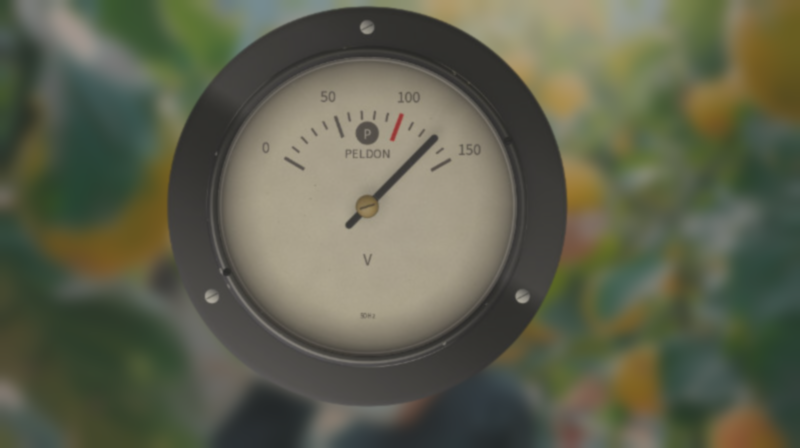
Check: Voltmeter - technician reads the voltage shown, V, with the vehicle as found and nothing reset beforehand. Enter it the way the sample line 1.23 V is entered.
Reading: 130 V
